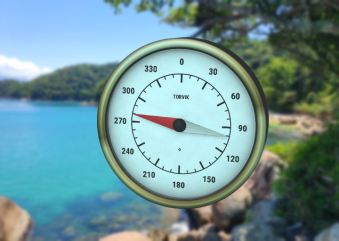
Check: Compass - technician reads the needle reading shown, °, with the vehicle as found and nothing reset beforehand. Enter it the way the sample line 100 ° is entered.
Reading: 280 °
